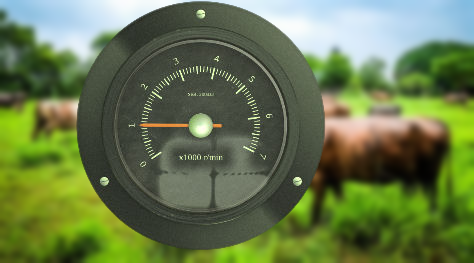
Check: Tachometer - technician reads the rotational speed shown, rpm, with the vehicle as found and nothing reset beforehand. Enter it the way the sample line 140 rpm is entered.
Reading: 1000 rpm
